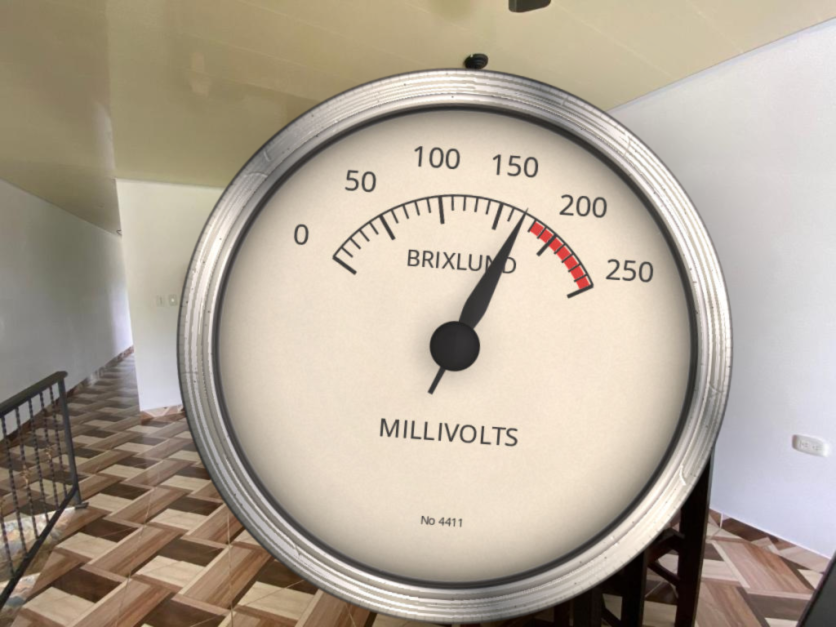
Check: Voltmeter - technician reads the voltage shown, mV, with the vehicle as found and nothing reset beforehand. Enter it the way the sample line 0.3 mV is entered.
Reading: 170 mV
